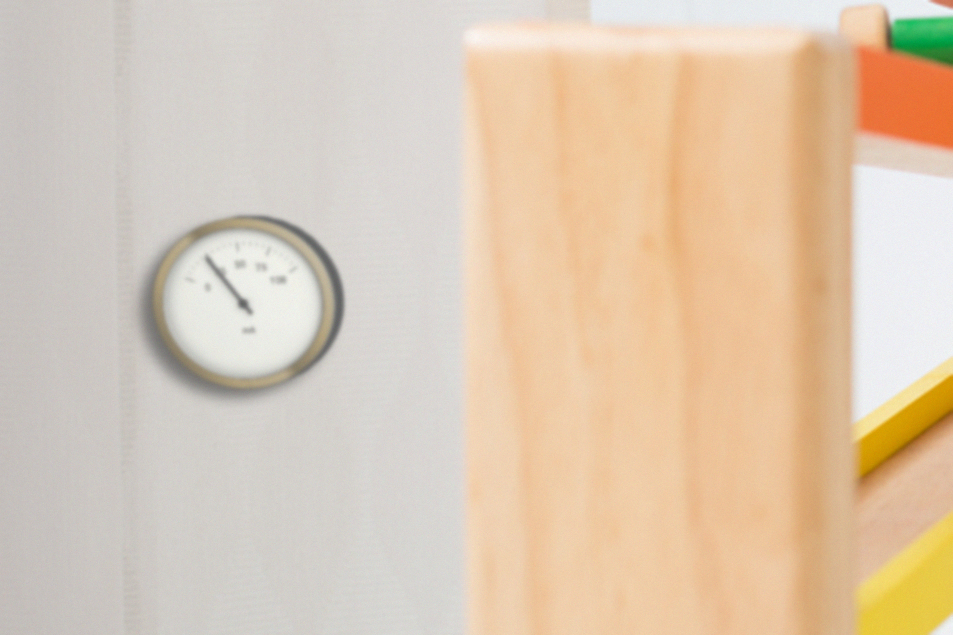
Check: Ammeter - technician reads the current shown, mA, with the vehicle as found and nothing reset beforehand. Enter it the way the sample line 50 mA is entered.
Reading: 25 mA
